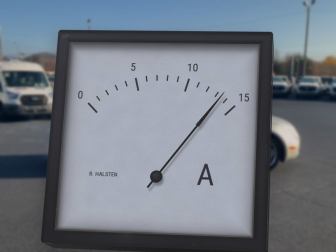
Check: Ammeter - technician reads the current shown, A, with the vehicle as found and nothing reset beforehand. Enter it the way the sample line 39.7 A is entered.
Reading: 13.5 A
